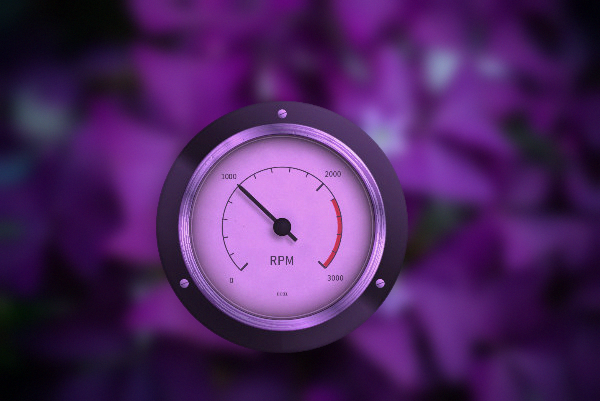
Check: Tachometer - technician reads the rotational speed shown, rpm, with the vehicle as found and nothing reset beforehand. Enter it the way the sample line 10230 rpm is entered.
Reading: 1000 rpm
